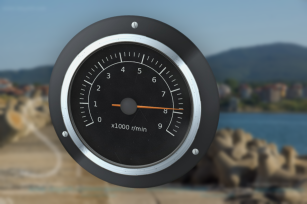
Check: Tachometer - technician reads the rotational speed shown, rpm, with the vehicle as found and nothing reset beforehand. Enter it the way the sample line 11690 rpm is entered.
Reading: 7800 rpm
